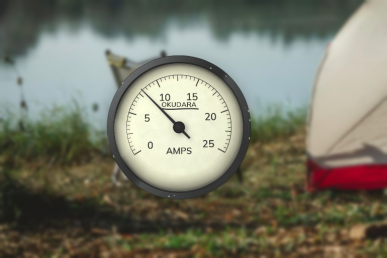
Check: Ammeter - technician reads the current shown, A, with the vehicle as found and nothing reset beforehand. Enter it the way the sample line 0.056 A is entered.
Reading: 8 A
